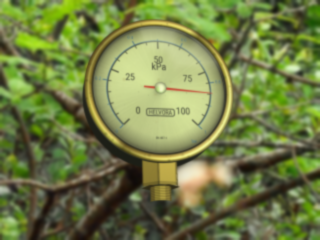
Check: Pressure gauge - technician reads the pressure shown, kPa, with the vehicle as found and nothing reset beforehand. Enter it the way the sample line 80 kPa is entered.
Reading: 85 kPa
